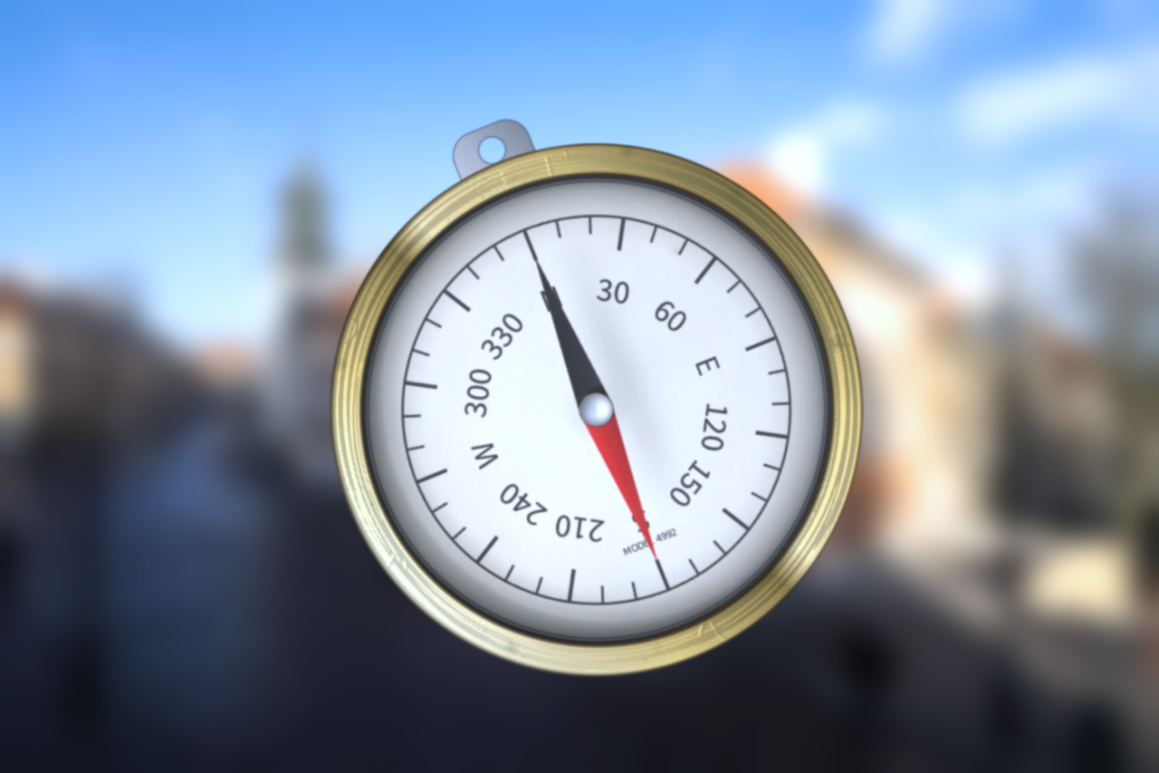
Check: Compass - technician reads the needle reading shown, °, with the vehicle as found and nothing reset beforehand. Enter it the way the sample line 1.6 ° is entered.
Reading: 180 °
